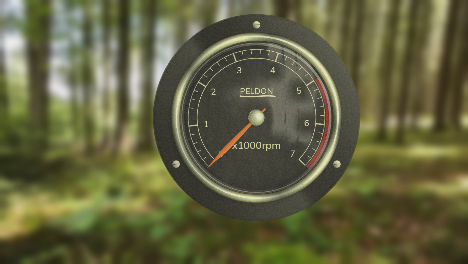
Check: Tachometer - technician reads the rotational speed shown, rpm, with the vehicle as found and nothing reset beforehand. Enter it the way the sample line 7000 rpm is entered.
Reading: 0 rpm
